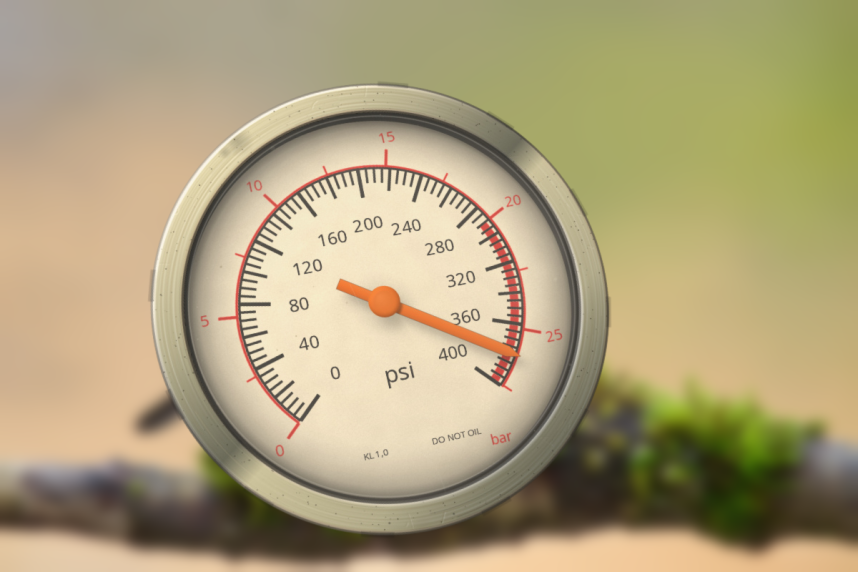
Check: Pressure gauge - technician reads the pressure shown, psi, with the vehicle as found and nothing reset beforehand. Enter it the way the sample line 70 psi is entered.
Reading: 380 psi
